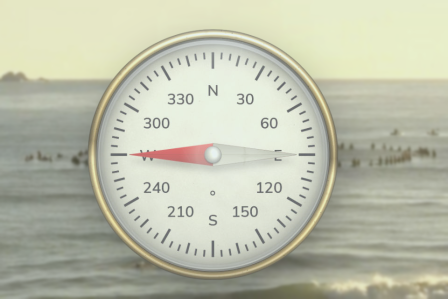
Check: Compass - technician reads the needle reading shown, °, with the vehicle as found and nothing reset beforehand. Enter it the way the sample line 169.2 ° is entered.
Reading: 270 °
